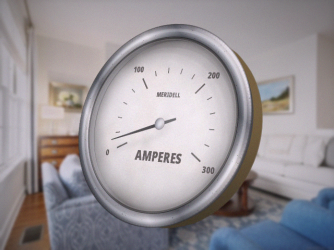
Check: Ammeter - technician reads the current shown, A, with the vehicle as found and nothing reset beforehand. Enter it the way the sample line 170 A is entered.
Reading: 10 A
